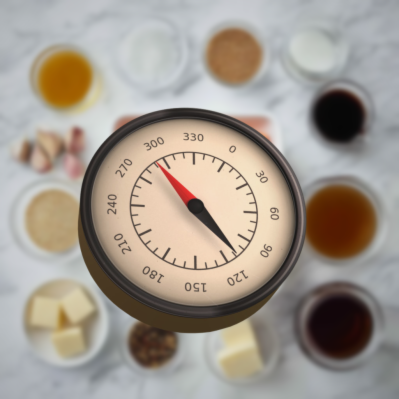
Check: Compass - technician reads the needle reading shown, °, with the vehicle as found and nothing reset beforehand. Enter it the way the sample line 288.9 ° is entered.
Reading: 290 °
